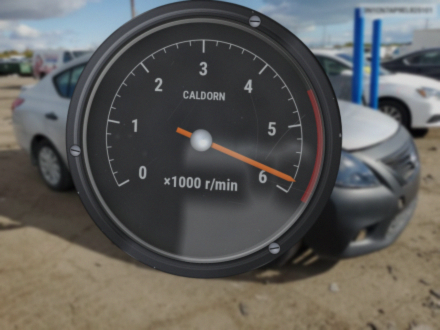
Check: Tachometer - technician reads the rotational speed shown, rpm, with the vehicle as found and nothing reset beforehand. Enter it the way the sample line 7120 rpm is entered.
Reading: 5800 rpm
